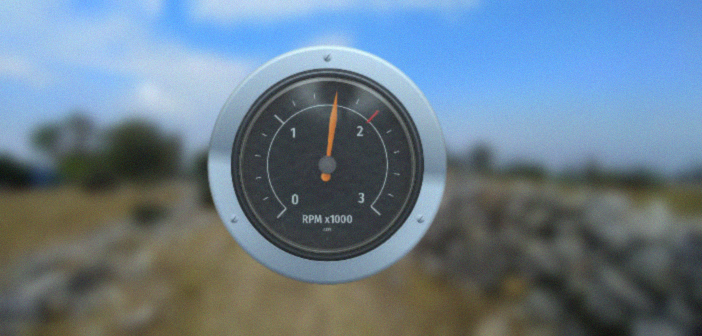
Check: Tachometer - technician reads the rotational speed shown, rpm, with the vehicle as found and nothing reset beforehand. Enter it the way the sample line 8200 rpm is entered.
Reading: 1600 rpm
